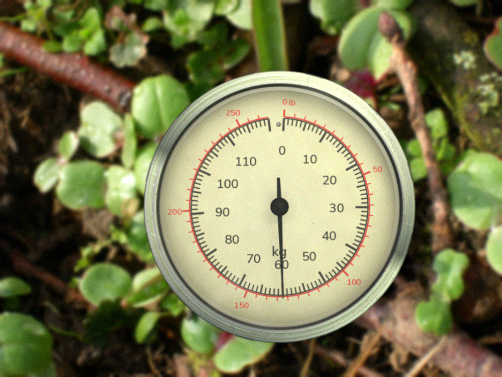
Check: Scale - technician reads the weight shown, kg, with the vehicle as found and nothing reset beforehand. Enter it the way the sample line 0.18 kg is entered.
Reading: 60 kg
